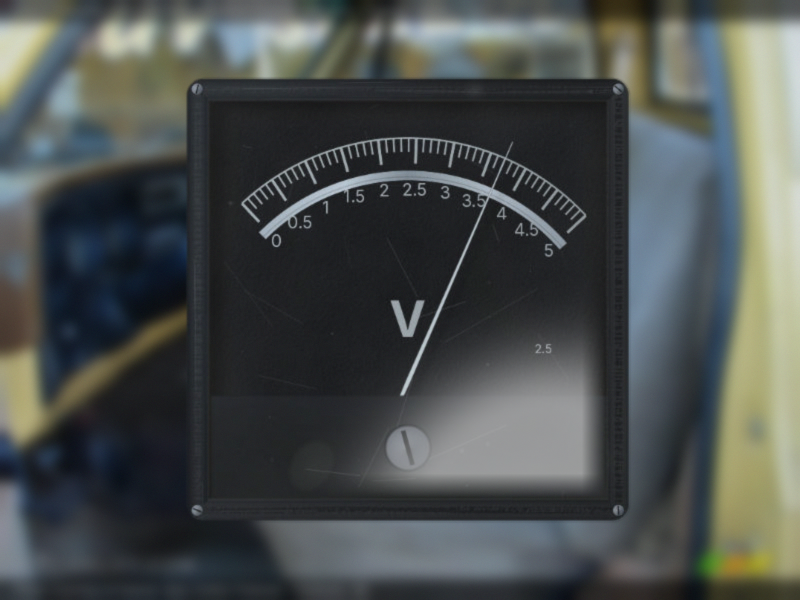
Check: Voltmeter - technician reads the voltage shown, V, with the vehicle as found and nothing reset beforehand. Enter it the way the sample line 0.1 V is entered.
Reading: 3.7 V
